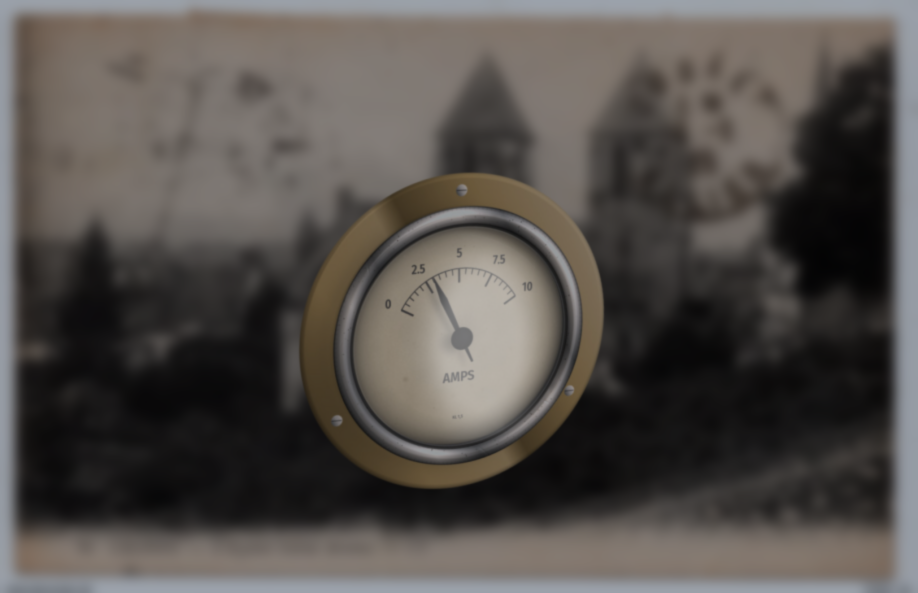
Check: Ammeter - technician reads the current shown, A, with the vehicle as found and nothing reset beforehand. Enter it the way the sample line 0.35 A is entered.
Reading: 3 A
